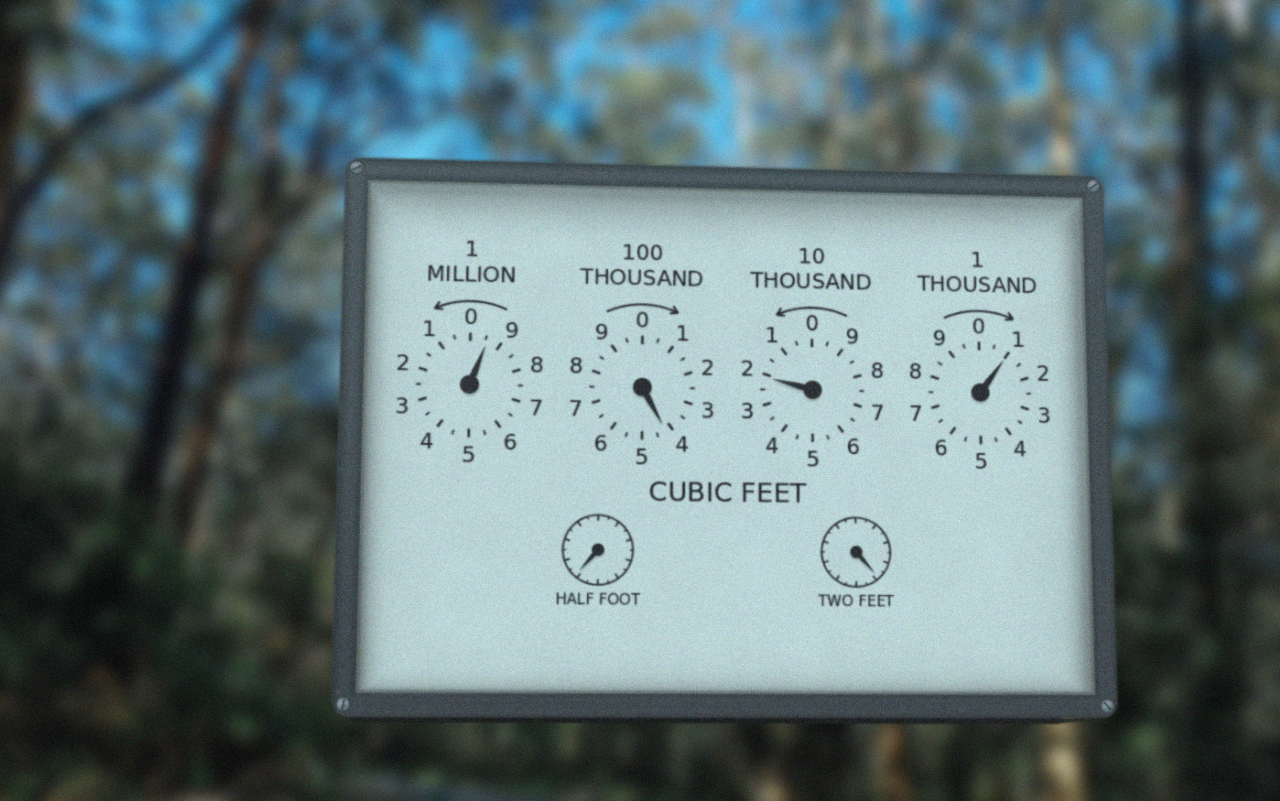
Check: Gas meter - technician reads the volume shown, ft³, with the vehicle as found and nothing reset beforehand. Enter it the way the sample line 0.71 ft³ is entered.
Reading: 942100 ft³
